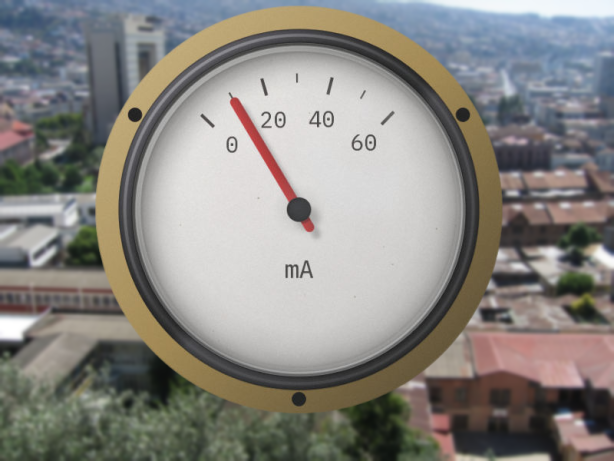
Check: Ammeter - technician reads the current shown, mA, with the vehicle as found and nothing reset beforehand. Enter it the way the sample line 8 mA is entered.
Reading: 10 mA
